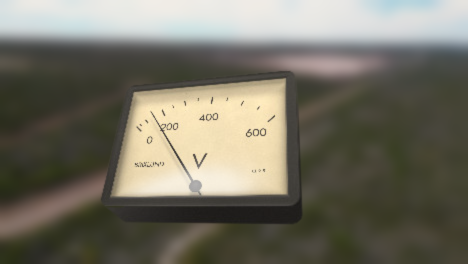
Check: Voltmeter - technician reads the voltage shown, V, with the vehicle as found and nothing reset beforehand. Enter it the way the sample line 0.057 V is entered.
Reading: 150 V
